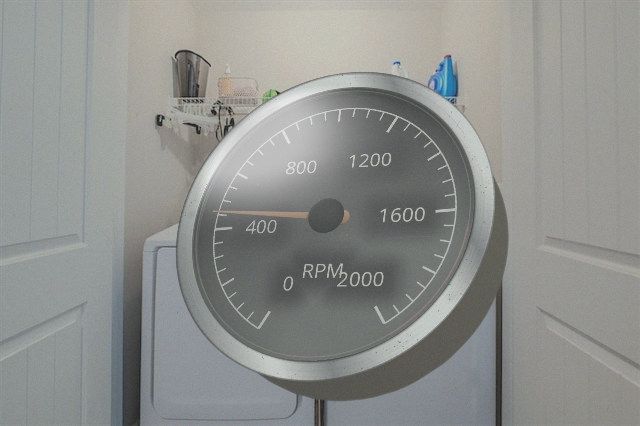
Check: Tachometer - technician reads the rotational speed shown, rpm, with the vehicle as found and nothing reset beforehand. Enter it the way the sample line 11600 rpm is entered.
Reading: 450 rpm
